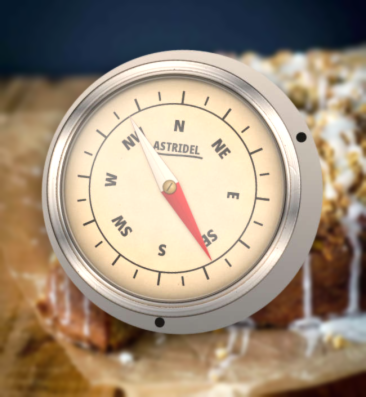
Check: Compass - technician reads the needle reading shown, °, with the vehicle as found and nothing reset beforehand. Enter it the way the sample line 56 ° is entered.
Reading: 142.5 °
